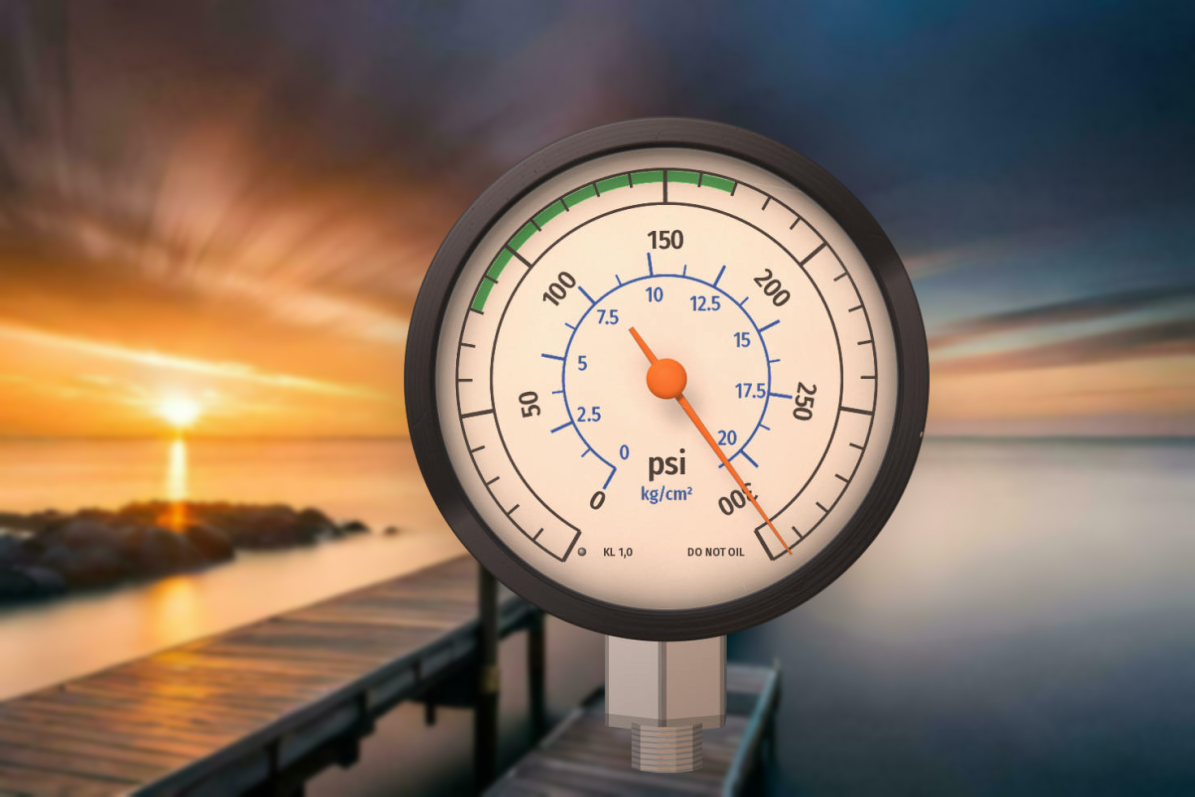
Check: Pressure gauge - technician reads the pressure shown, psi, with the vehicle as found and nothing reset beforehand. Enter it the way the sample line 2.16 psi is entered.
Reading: 295 psi
